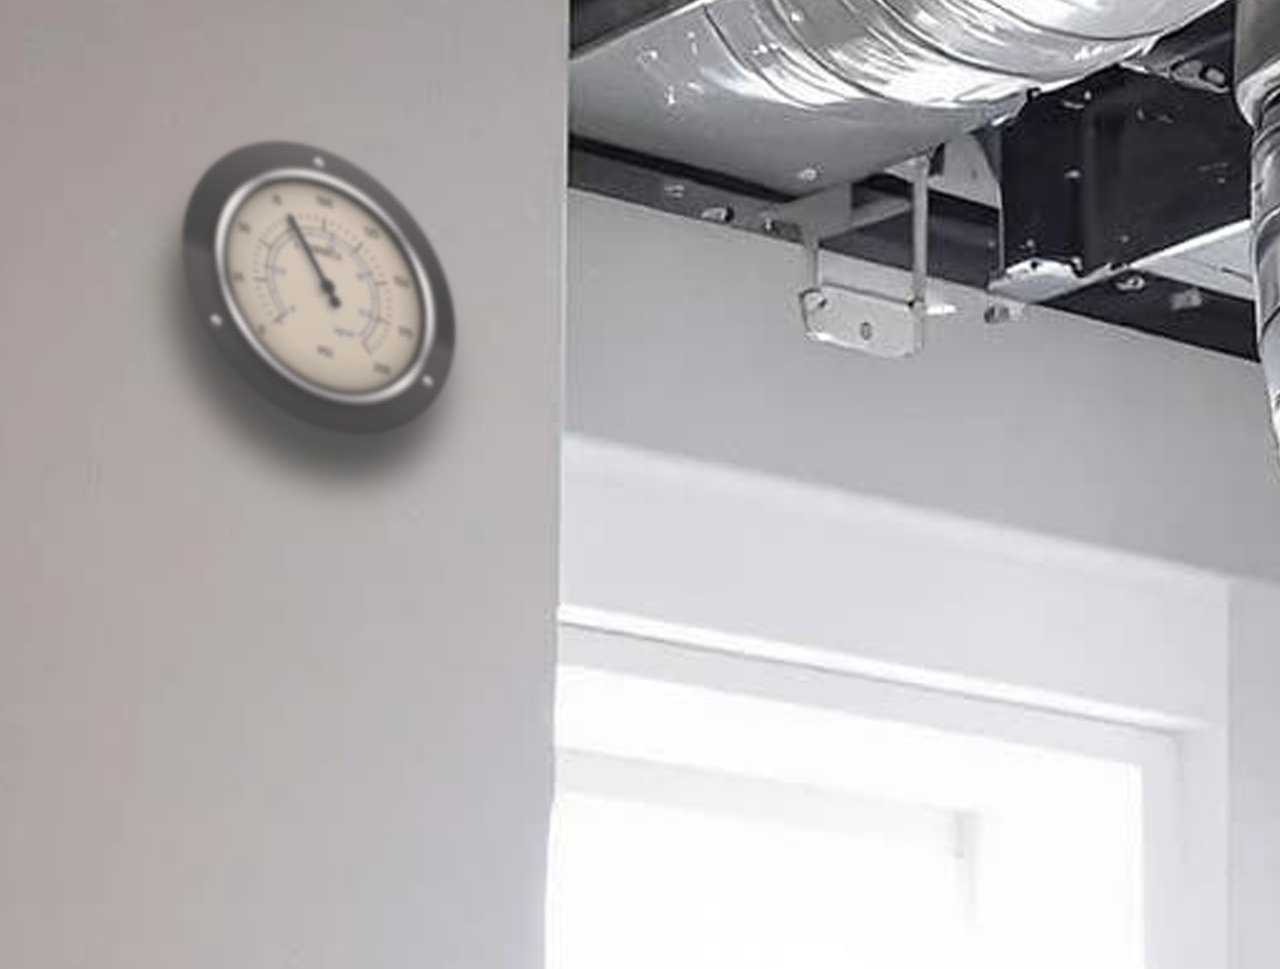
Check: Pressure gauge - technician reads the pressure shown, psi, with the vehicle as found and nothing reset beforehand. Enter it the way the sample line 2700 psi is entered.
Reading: 75 psi
